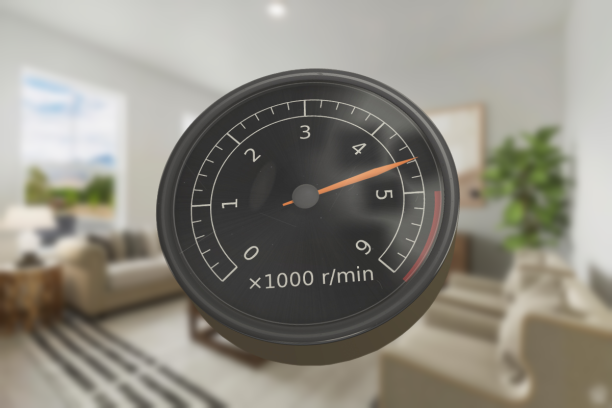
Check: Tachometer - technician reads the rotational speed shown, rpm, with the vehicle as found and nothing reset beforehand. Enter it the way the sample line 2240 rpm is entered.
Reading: 4600 rpm
